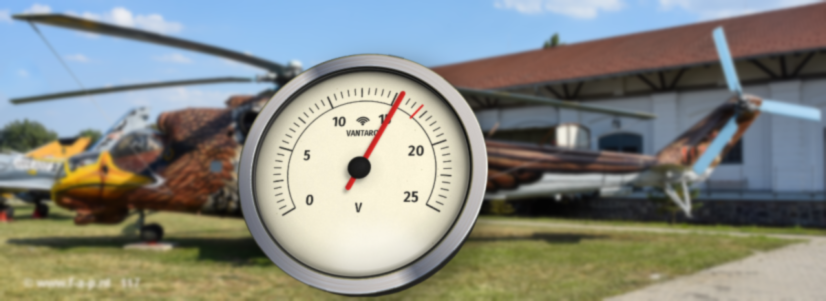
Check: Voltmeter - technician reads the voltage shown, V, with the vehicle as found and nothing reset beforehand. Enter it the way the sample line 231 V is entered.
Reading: 15.5 V
